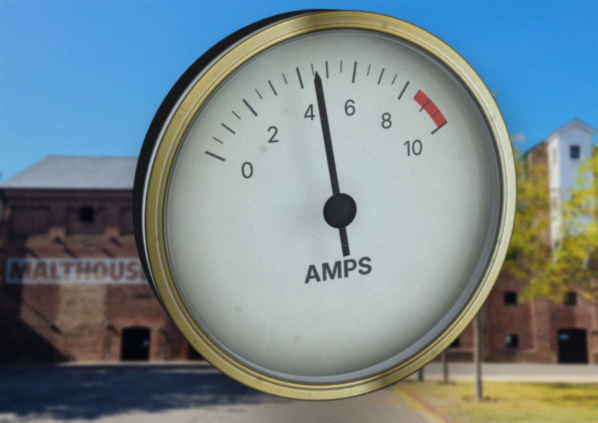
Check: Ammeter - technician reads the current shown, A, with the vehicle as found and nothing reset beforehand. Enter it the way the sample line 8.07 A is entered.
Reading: 4.5 A
